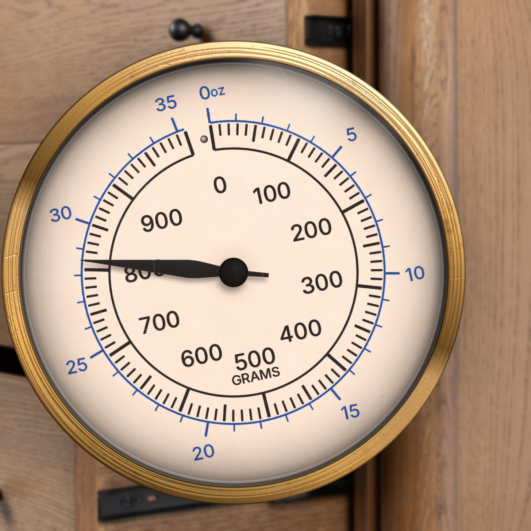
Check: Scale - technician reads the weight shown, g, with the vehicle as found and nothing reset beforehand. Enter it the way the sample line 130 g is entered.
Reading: 810 g
